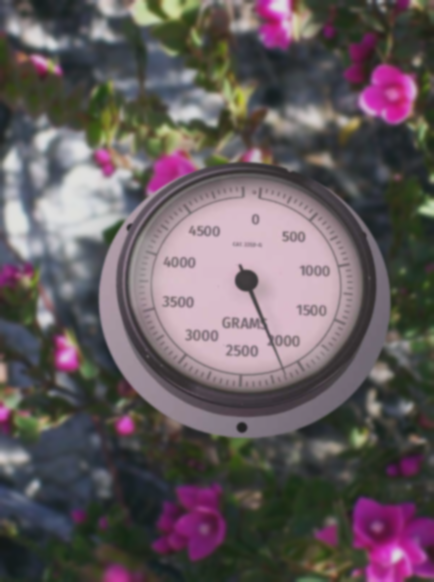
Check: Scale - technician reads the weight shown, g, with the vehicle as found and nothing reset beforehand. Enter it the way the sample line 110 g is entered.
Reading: 2150 g
